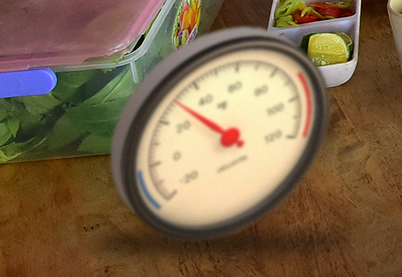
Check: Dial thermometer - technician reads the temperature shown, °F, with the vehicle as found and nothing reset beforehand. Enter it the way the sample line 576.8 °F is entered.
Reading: 30 °F
